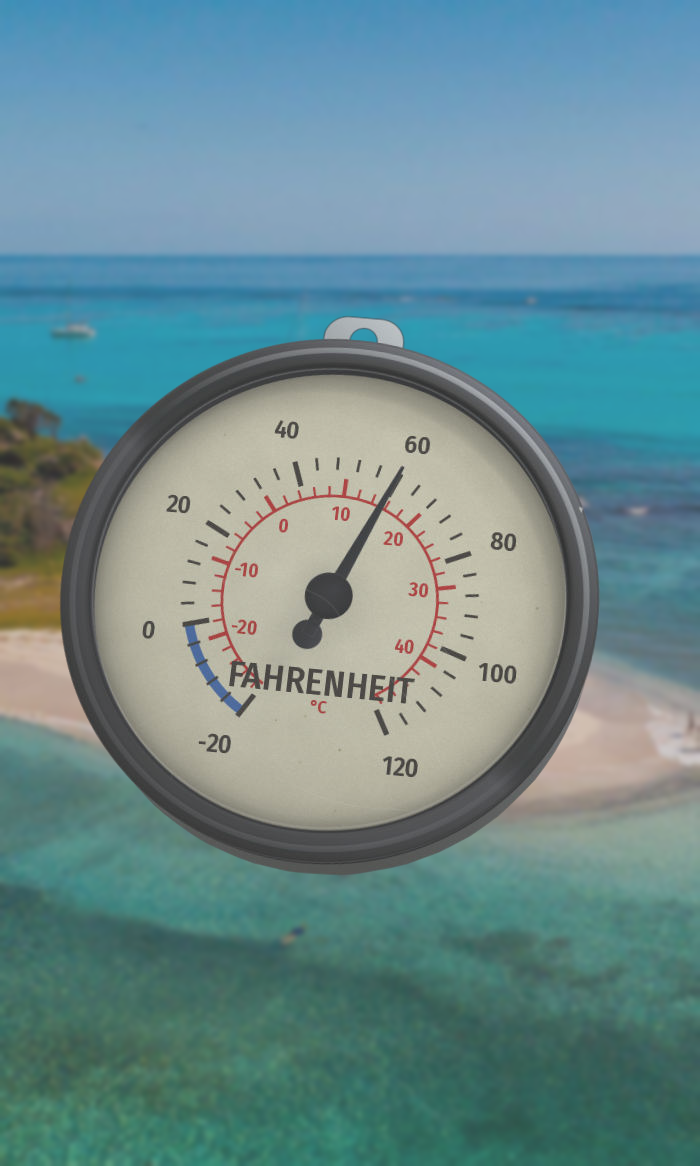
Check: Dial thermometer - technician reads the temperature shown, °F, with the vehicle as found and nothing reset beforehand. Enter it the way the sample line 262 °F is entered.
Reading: 60 °F
